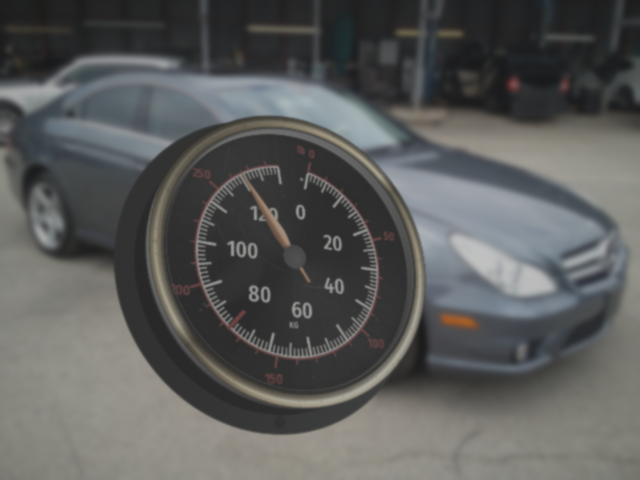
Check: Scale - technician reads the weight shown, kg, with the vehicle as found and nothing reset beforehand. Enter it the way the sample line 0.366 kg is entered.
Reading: 120 kg
